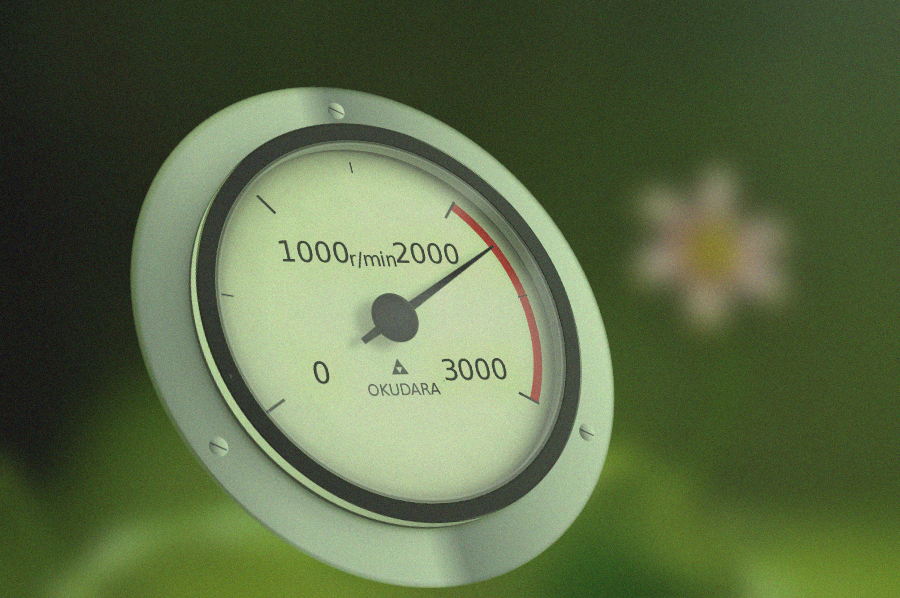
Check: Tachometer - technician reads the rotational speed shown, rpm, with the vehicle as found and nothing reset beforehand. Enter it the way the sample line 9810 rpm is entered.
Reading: 2250 rpm
